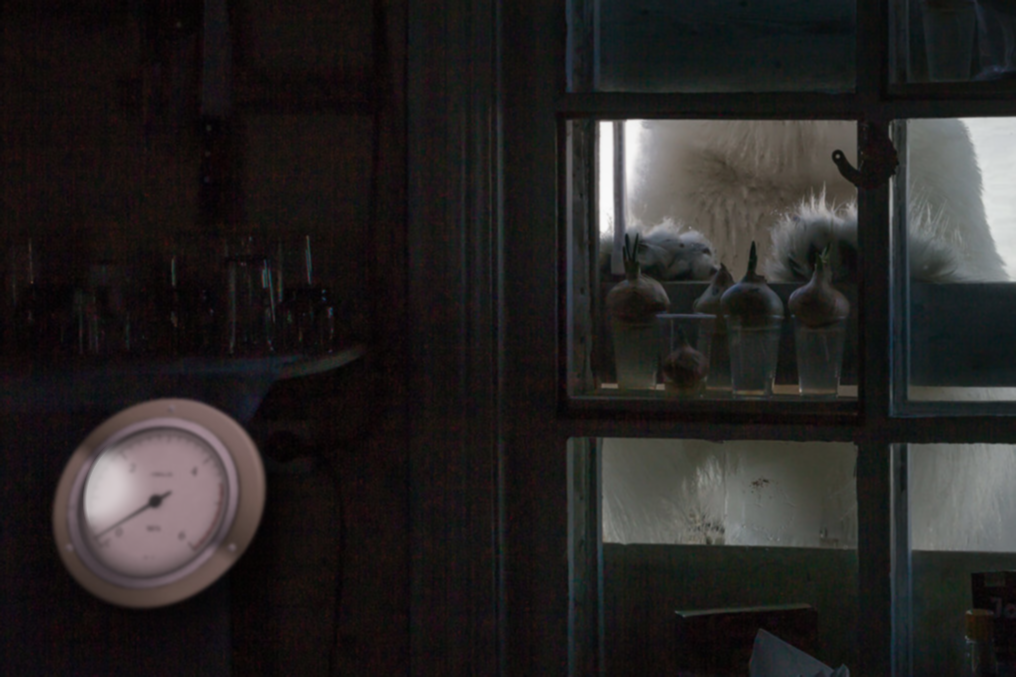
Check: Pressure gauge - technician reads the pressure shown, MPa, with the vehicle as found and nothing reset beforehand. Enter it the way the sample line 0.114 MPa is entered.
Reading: 0.2 MPa
